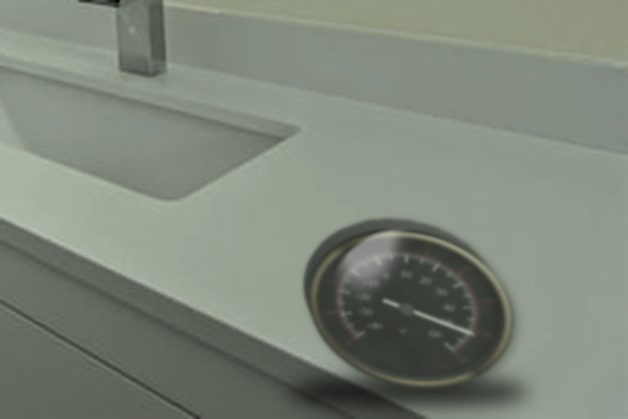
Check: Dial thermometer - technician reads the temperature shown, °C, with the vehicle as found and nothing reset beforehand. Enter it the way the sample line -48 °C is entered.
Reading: 50 °C
